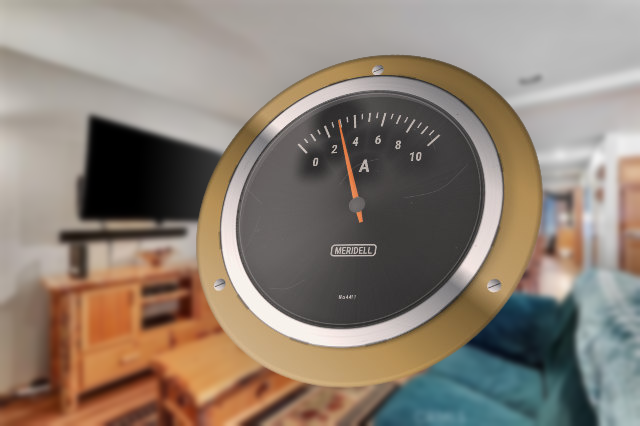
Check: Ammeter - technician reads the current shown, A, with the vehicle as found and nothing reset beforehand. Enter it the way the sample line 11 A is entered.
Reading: 3 A
